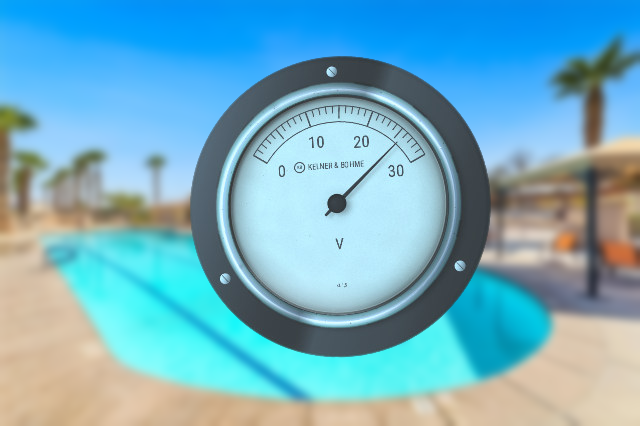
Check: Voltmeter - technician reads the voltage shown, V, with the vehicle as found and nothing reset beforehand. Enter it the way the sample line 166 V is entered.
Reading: 26 V
